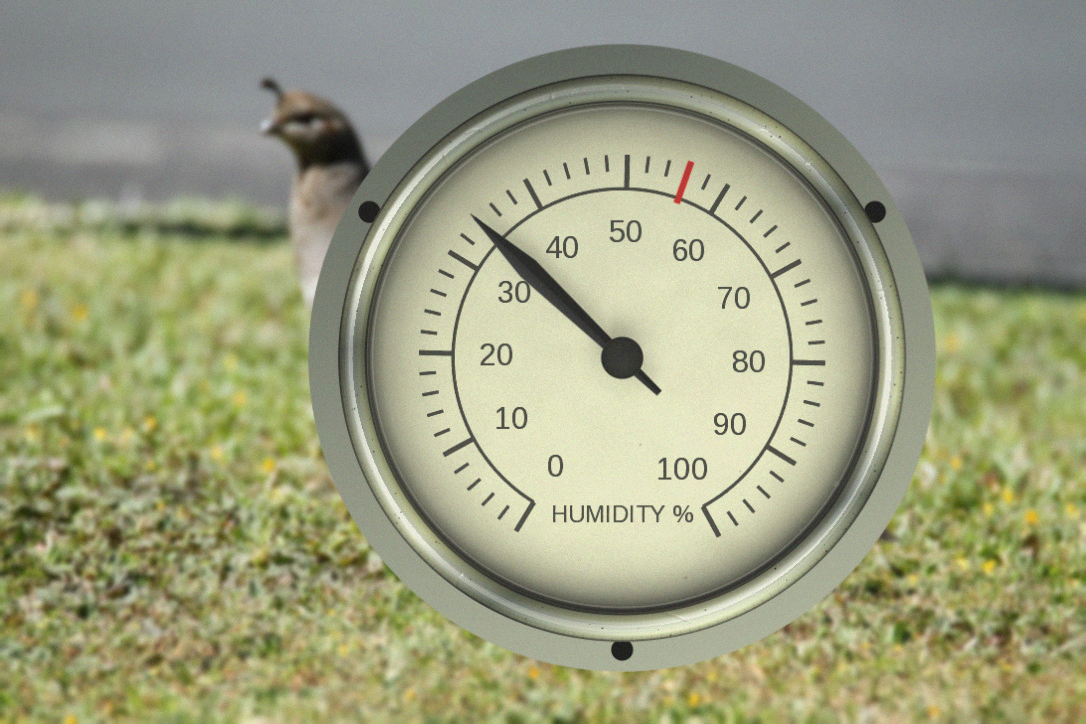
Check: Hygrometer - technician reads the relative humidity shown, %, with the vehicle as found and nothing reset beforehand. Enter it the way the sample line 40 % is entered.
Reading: 34 %
